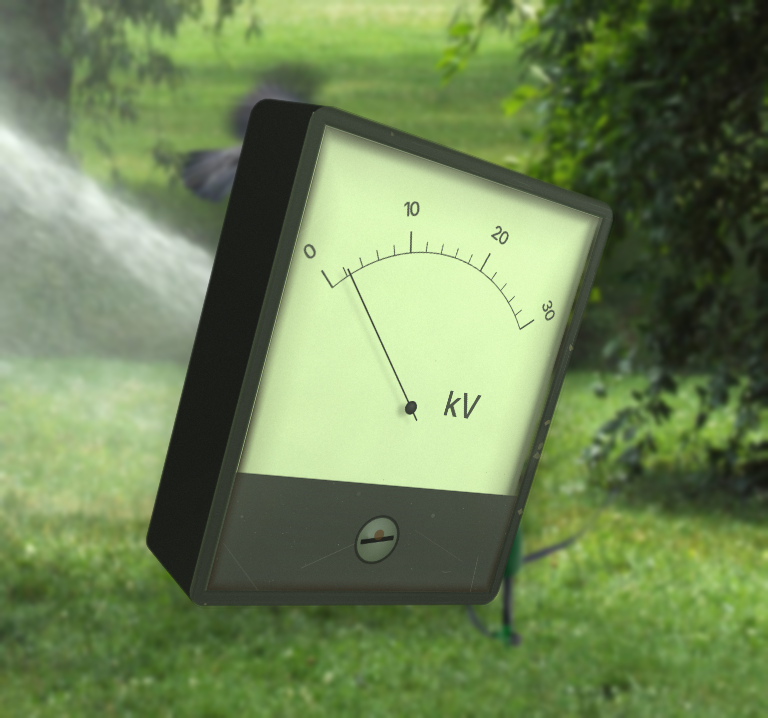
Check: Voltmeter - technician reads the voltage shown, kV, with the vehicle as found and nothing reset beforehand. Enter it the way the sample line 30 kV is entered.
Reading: 2 kV
